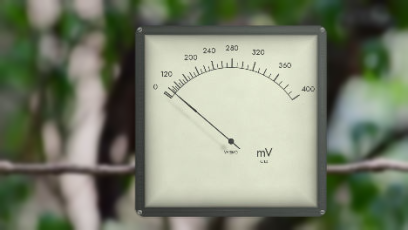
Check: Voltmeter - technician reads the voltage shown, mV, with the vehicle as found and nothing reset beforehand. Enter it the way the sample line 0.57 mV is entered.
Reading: 80 mV
